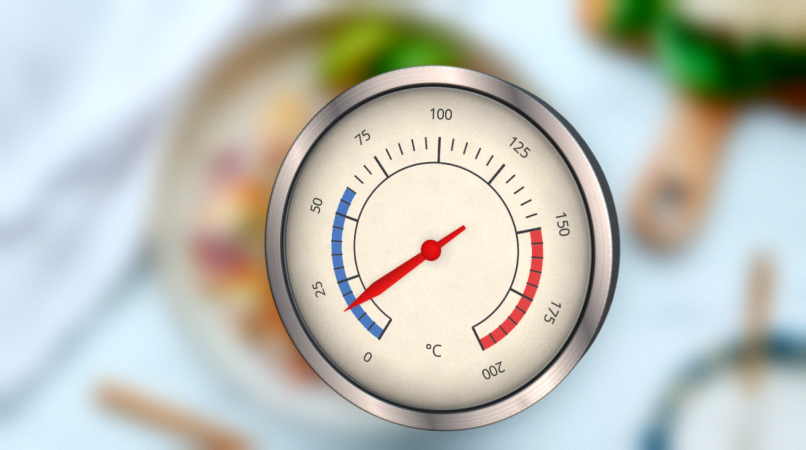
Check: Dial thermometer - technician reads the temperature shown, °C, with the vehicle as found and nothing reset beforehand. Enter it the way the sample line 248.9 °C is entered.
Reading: 15 °C
